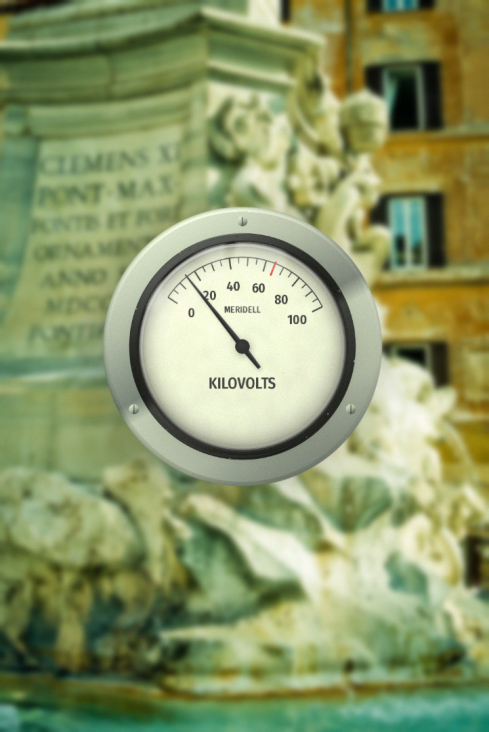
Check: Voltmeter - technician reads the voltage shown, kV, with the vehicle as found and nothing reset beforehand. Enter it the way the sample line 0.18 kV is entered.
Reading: 15 kV
